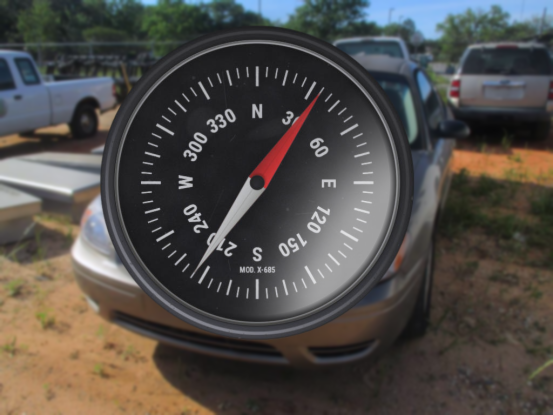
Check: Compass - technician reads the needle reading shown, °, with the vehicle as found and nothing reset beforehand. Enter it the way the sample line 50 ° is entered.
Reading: 35 °
